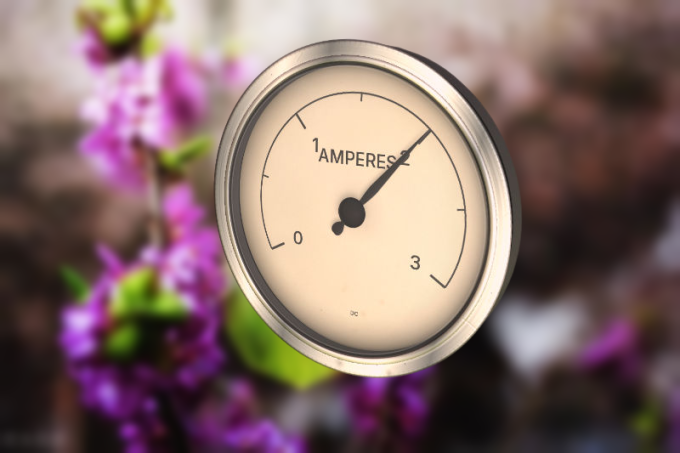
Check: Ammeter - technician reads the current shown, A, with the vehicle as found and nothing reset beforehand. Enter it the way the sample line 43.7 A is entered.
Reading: 2 A
